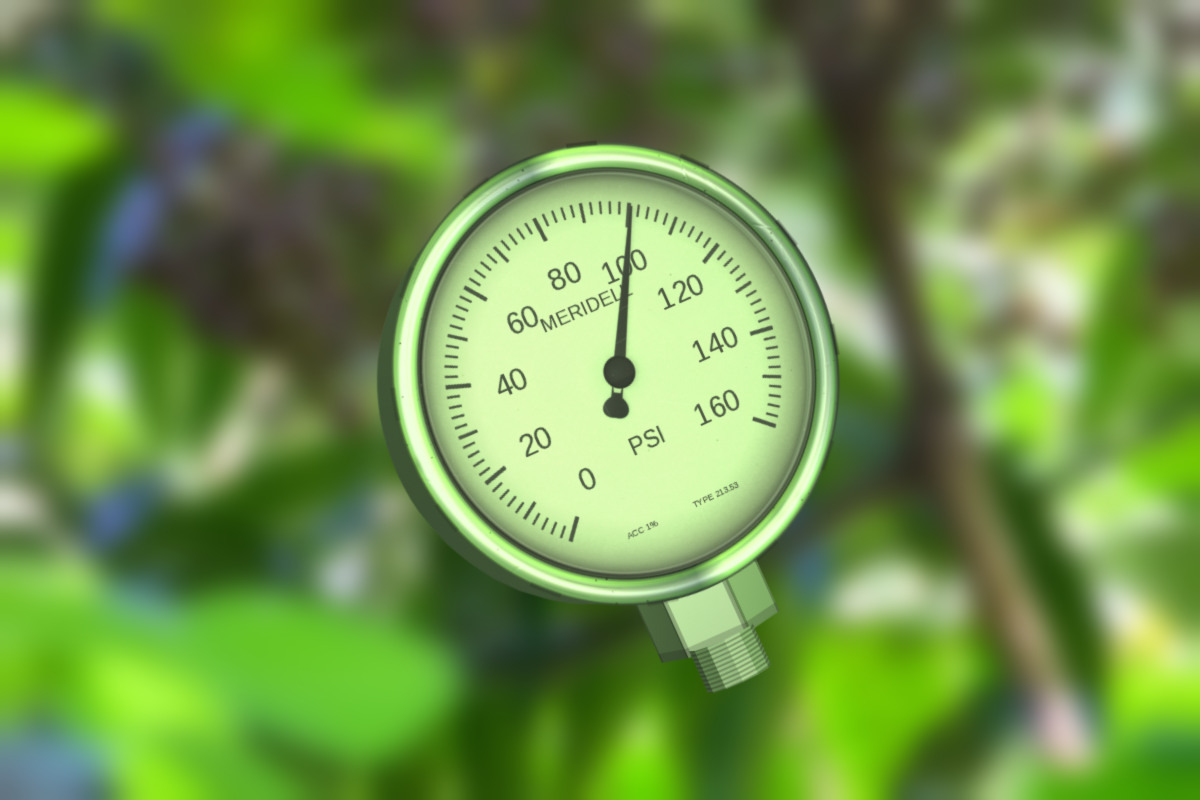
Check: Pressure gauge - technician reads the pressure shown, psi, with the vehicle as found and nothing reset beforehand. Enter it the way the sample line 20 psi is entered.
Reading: 100 psi
